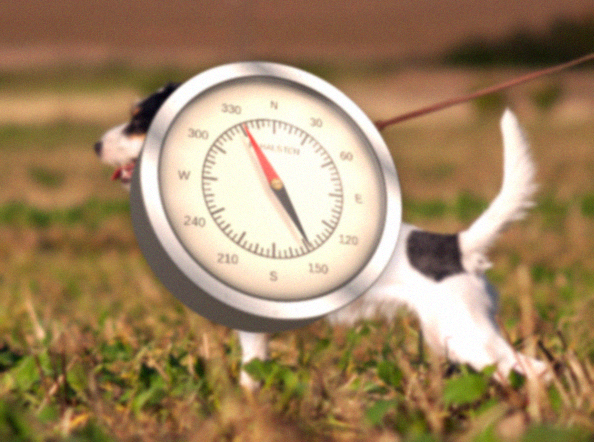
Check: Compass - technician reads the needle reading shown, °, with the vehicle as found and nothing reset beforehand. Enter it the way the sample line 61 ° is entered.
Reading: 330 °
